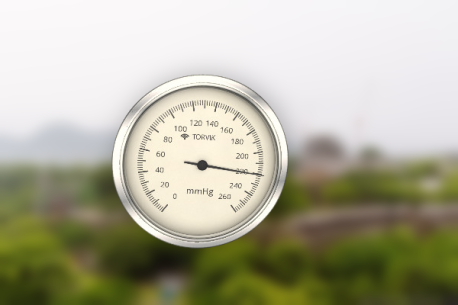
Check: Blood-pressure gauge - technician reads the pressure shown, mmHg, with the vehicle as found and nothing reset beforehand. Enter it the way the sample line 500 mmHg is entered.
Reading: 220 mmHg
